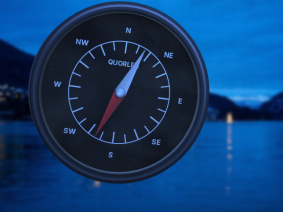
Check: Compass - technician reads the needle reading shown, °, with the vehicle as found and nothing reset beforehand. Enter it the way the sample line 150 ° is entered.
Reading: 202.5 °
